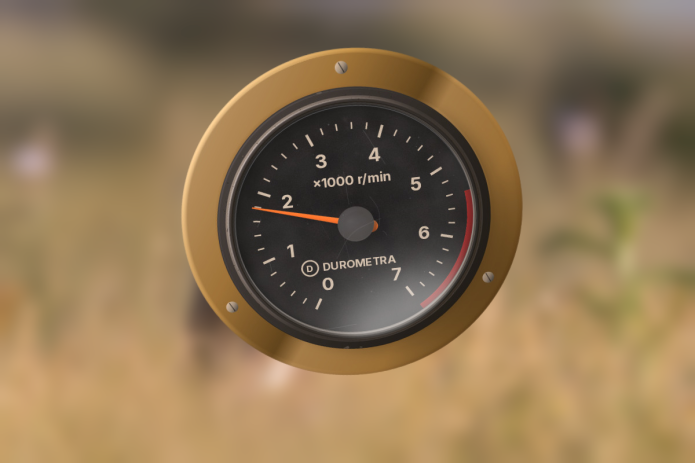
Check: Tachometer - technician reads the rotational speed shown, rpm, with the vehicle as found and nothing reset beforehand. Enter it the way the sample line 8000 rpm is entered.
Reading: 1800 rpm
